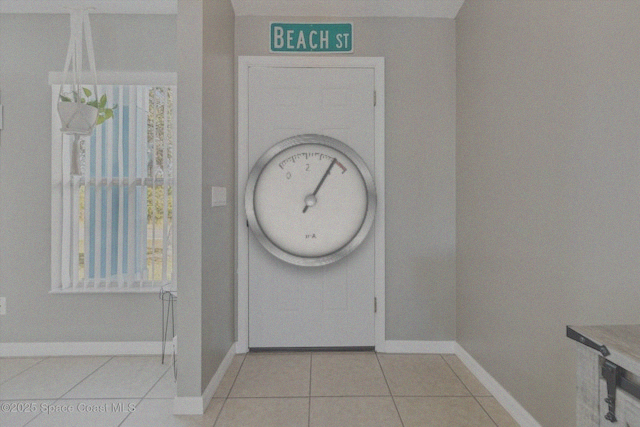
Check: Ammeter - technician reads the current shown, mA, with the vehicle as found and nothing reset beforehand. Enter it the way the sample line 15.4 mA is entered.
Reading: 4 mA
